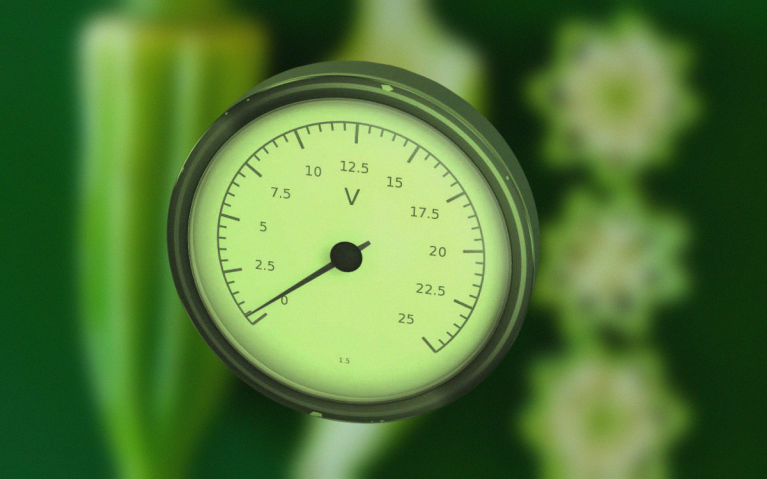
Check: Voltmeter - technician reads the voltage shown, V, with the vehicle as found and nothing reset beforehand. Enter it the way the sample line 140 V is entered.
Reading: 0.5 V
